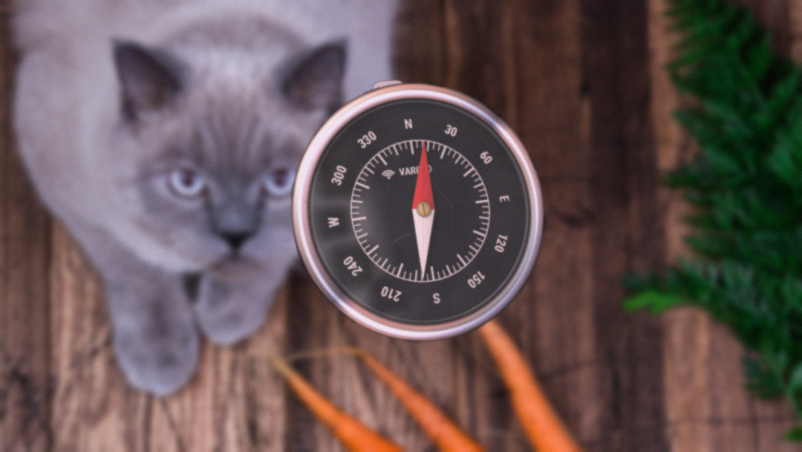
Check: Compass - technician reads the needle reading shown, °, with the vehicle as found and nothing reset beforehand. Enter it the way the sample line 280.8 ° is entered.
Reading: 10 °
